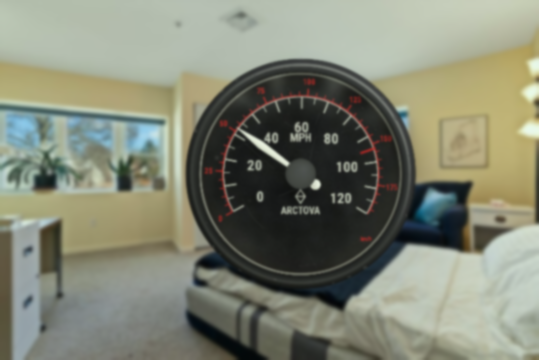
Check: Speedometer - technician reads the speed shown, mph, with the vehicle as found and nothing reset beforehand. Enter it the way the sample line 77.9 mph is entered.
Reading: 32.5 mph
